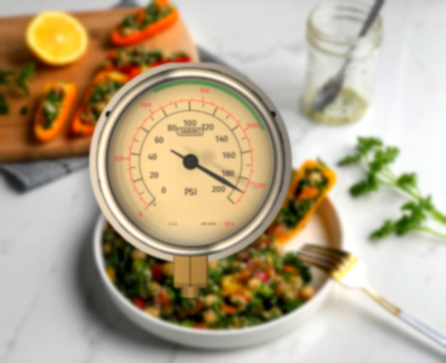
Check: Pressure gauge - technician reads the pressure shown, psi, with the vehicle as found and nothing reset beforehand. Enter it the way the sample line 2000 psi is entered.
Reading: 190 psi
